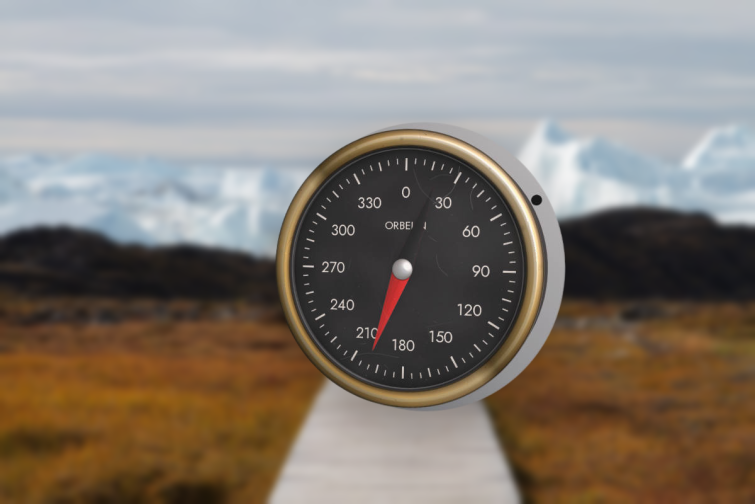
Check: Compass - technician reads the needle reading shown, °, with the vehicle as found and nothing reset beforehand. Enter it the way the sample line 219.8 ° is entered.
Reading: 200 °
